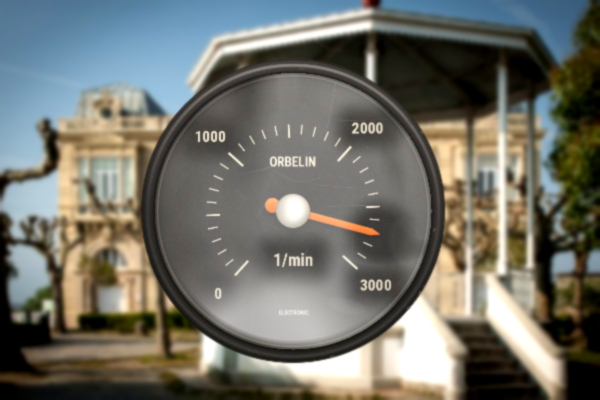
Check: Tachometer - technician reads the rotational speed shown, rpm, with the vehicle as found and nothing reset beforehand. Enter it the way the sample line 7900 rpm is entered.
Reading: 2700 rpm
